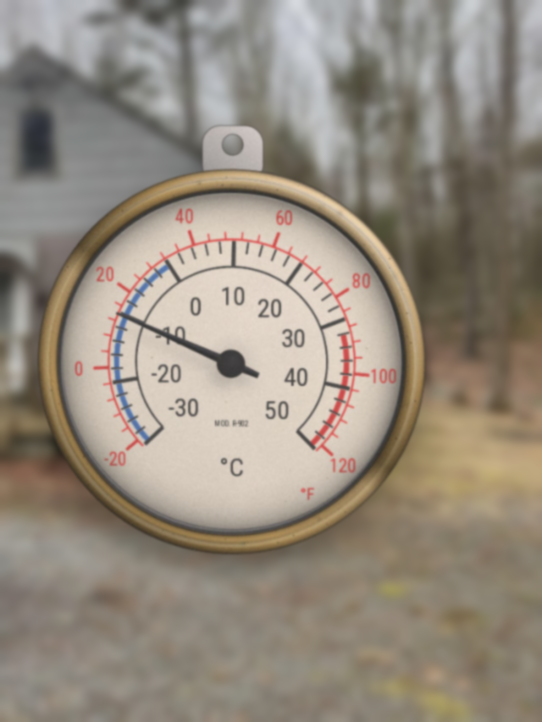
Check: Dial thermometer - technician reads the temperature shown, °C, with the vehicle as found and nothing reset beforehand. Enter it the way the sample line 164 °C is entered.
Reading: -10 °C
